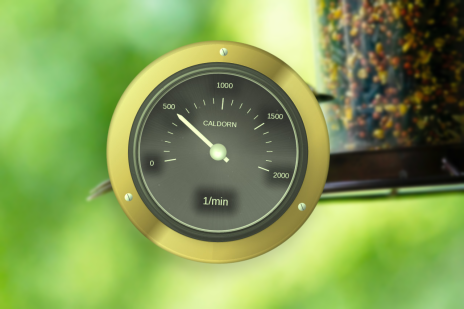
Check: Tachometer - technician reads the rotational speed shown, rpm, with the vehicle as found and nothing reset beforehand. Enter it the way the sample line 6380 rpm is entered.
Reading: 500 rpm
